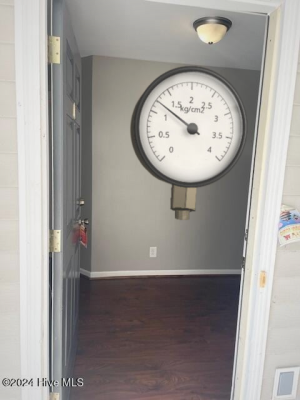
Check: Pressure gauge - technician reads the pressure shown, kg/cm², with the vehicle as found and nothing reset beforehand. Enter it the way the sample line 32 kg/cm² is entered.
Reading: 1.2 kg/cm²
